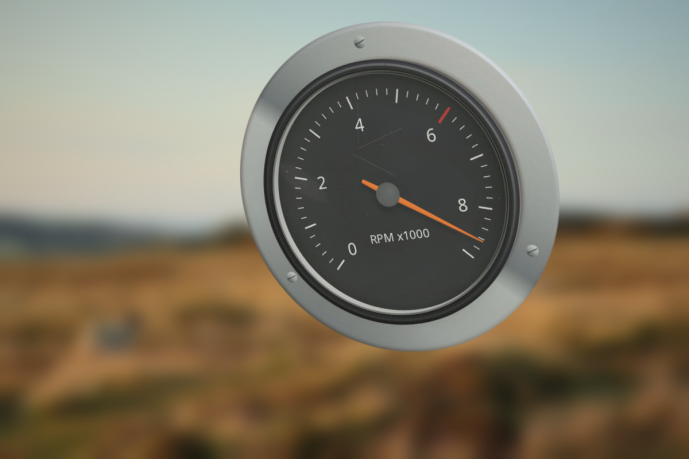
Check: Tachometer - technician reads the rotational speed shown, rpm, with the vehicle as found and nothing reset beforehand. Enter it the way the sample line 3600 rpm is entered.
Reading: 8600 rpm
